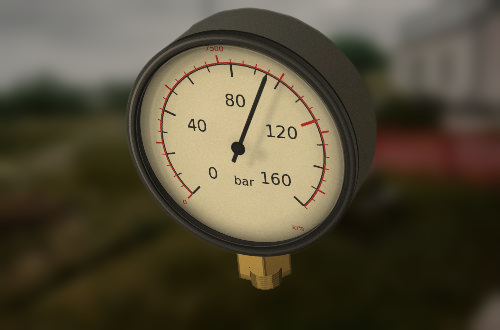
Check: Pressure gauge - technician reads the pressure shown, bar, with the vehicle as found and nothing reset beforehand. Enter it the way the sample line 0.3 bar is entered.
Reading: 95 bar
